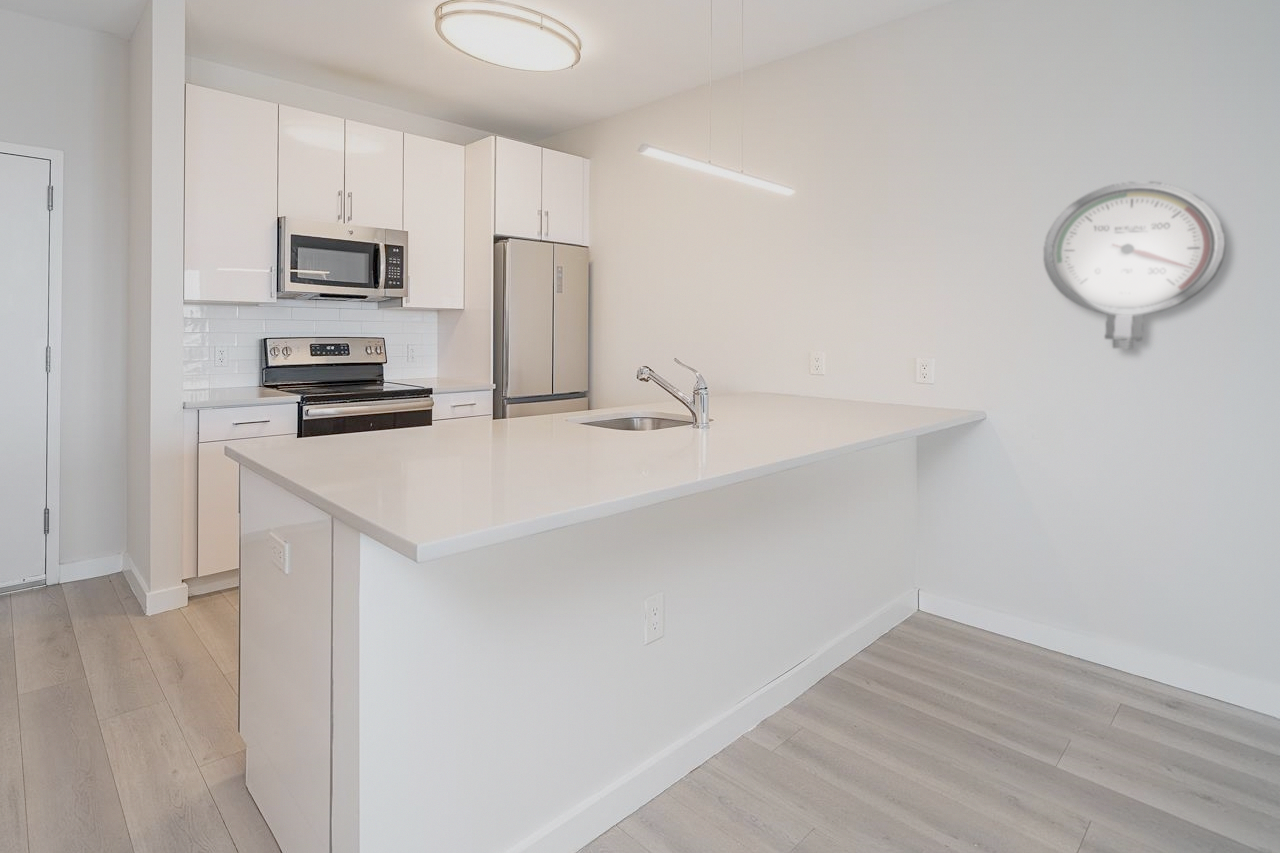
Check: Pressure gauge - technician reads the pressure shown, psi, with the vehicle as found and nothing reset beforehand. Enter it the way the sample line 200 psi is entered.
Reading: 275 psi
